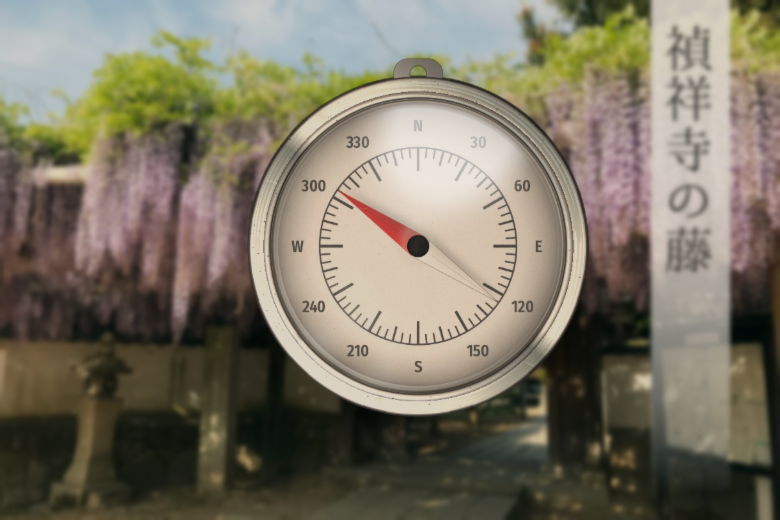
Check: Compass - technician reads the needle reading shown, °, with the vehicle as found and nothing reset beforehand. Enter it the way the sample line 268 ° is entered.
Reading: 305 °
